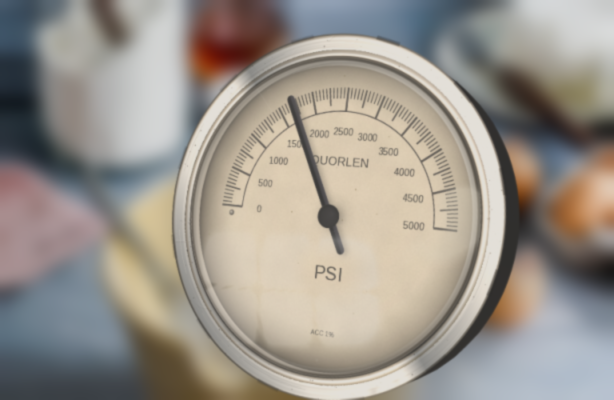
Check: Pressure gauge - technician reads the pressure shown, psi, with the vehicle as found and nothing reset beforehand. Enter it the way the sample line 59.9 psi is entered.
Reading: 1750 psi
